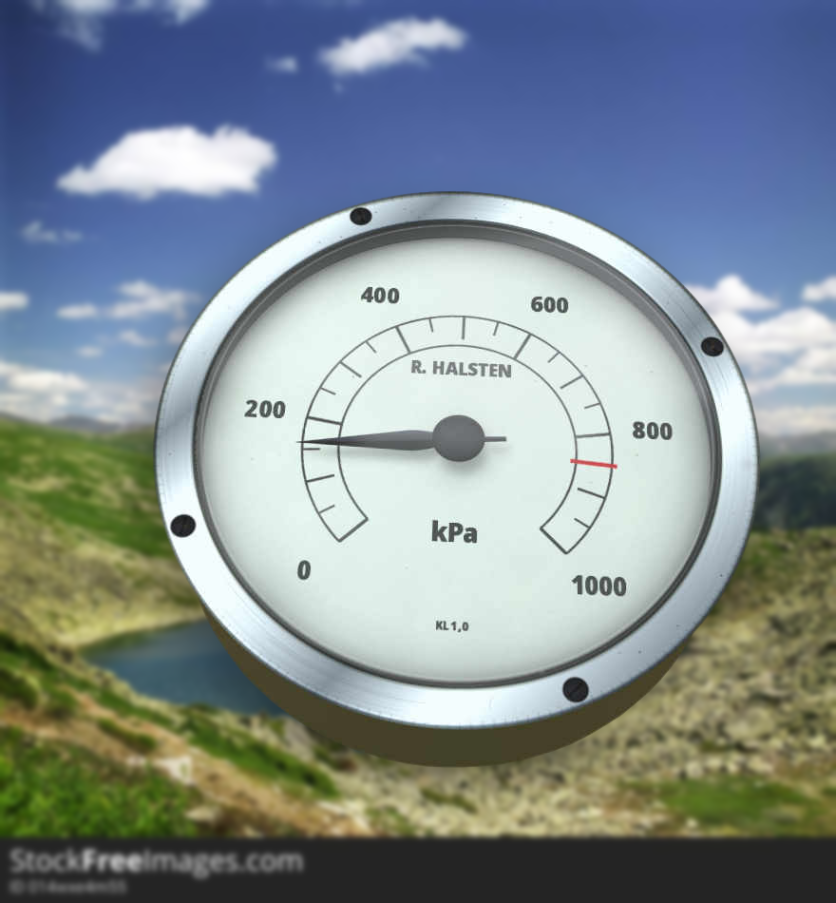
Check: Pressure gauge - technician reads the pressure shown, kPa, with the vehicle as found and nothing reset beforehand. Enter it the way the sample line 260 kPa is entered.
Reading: 150 kPa
